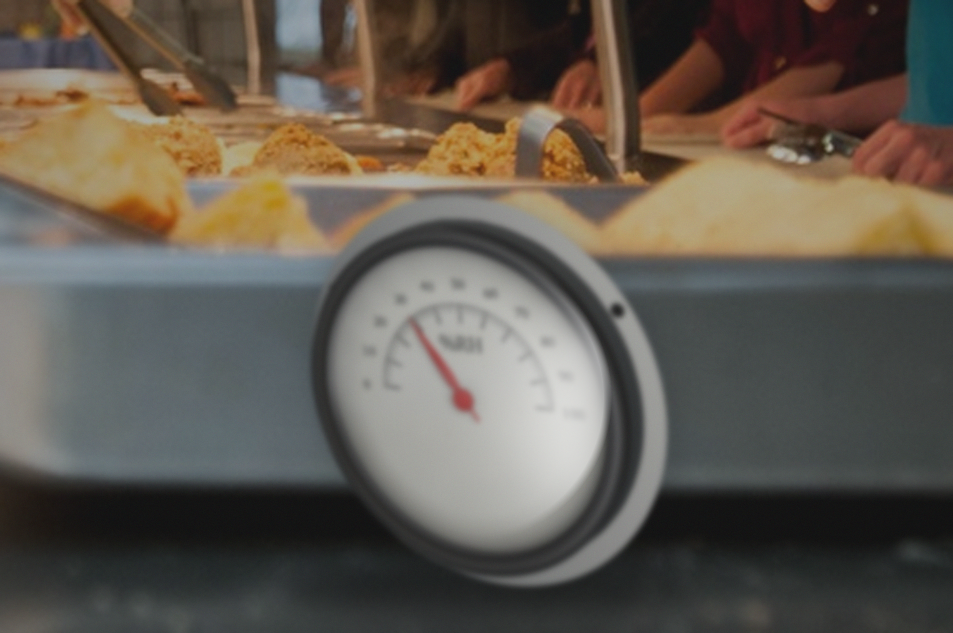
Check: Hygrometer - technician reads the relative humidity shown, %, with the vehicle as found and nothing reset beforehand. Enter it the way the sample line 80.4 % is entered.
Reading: 30 %
